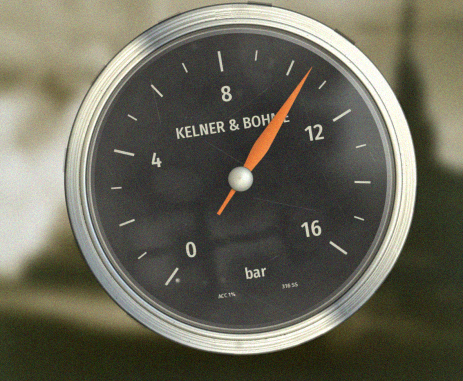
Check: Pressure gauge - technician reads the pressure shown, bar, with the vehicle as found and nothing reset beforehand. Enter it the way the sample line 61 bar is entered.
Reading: 10.5 bar
